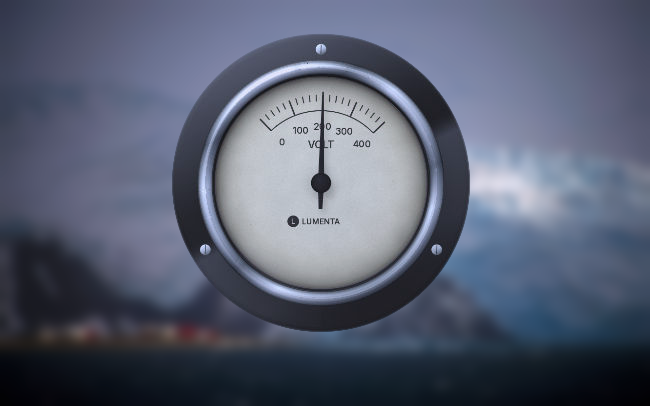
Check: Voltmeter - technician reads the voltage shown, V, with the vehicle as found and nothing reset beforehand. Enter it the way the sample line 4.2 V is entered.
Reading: 200 V
